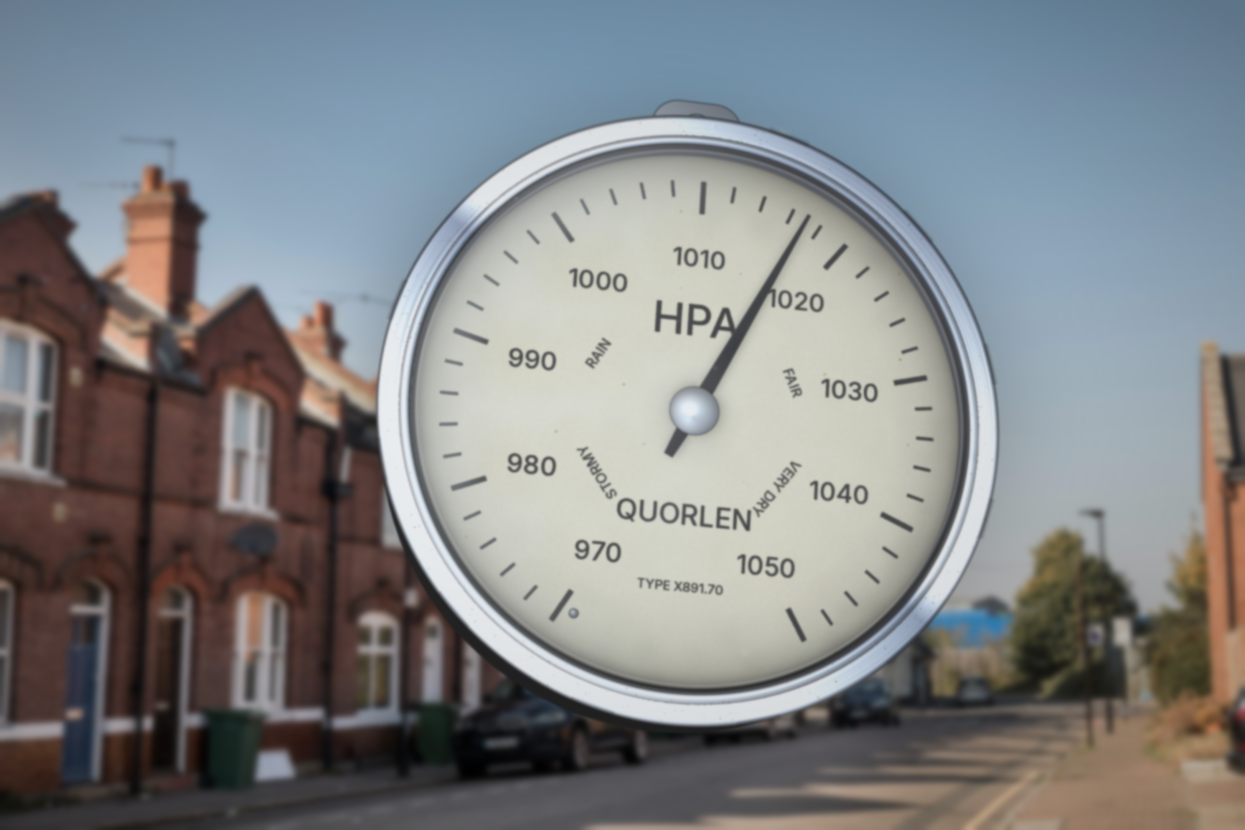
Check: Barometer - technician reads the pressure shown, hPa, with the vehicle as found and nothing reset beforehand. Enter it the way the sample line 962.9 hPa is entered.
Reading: 1017 hPa
